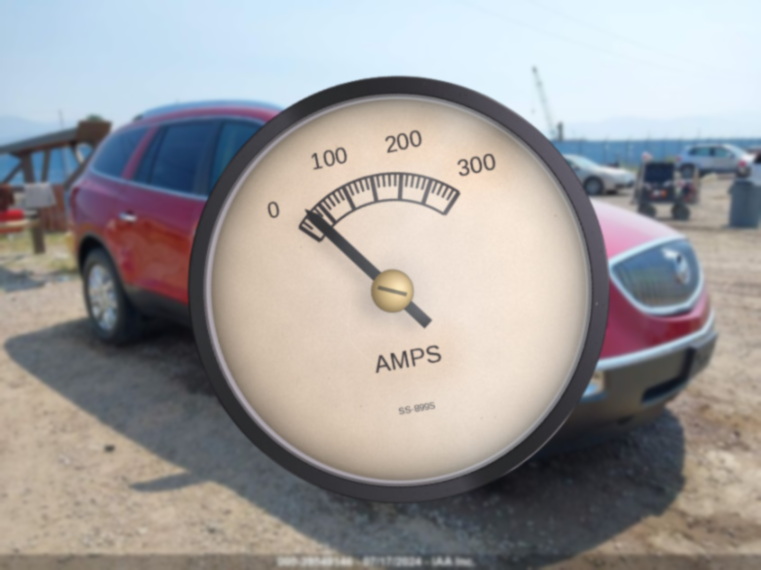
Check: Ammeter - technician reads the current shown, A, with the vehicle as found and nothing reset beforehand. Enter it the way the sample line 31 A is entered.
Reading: 30 A
